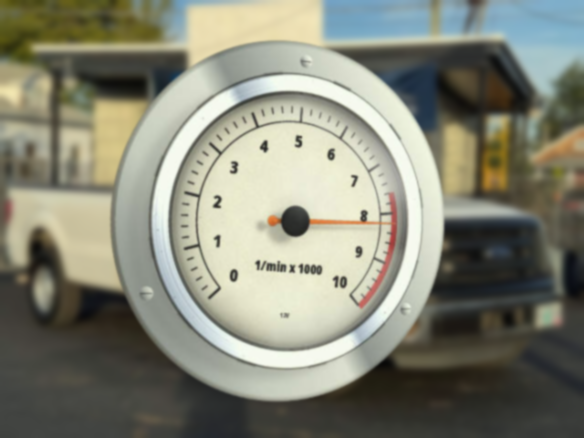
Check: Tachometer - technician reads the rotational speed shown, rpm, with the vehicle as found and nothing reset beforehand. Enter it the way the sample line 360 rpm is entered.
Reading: 8200 rpm
